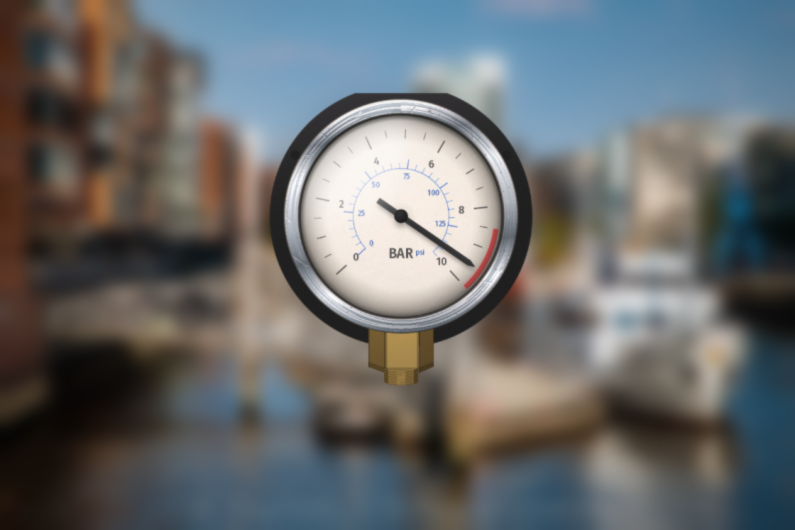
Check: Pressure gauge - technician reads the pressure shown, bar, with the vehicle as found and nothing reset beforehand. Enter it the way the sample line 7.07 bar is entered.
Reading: 9.5 bar
